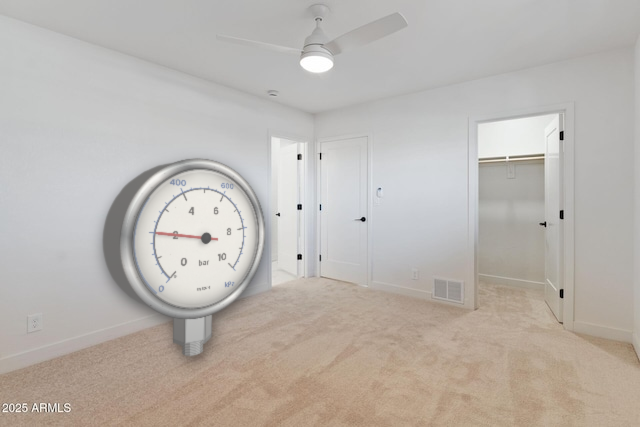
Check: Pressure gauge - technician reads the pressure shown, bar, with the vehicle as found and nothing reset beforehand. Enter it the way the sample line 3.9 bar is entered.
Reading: 2 bar
